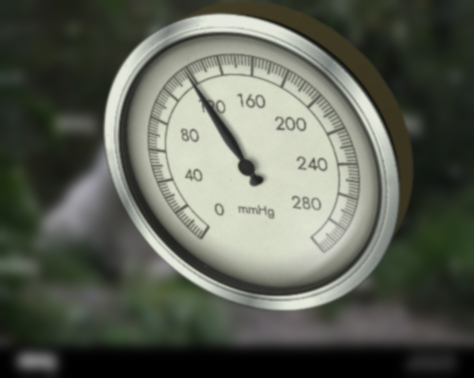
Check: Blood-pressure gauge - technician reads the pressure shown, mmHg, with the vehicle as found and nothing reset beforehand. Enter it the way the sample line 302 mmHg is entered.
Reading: 120 mmHg
